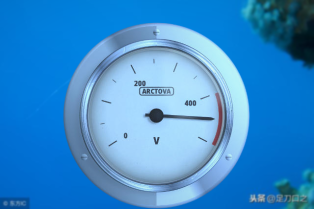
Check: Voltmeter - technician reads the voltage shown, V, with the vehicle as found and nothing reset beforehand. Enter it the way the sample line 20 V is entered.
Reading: 450 V
